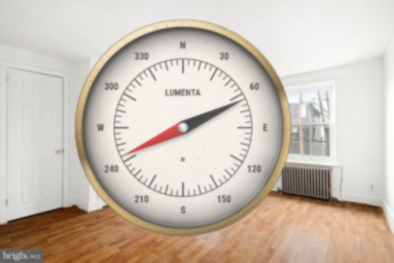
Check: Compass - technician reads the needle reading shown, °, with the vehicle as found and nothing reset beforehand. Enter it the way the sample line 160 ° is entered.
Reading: 245 °
